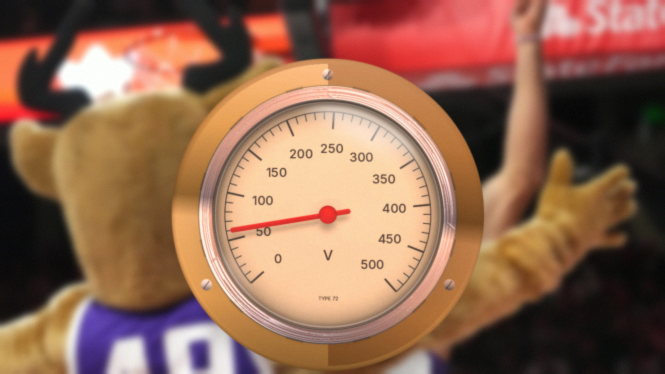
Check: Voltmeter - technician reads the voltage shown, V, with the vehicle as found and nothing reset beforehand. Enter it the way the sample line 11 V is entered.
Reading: 60 V
